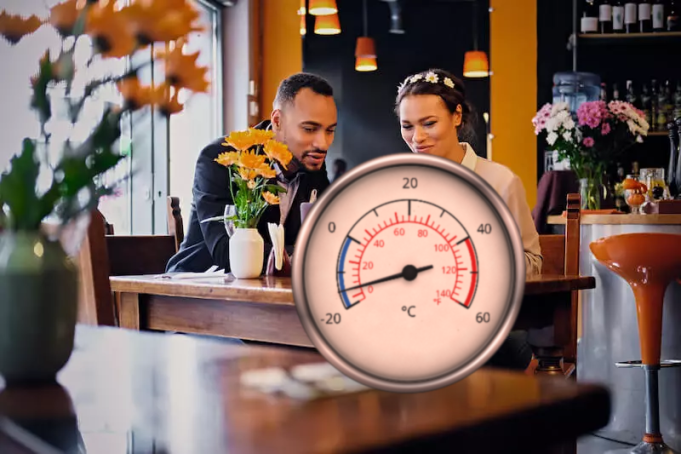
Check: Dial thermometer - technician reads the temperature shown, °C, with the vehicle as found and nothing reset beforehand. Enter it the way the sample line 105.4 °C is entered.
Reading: -15 °C
